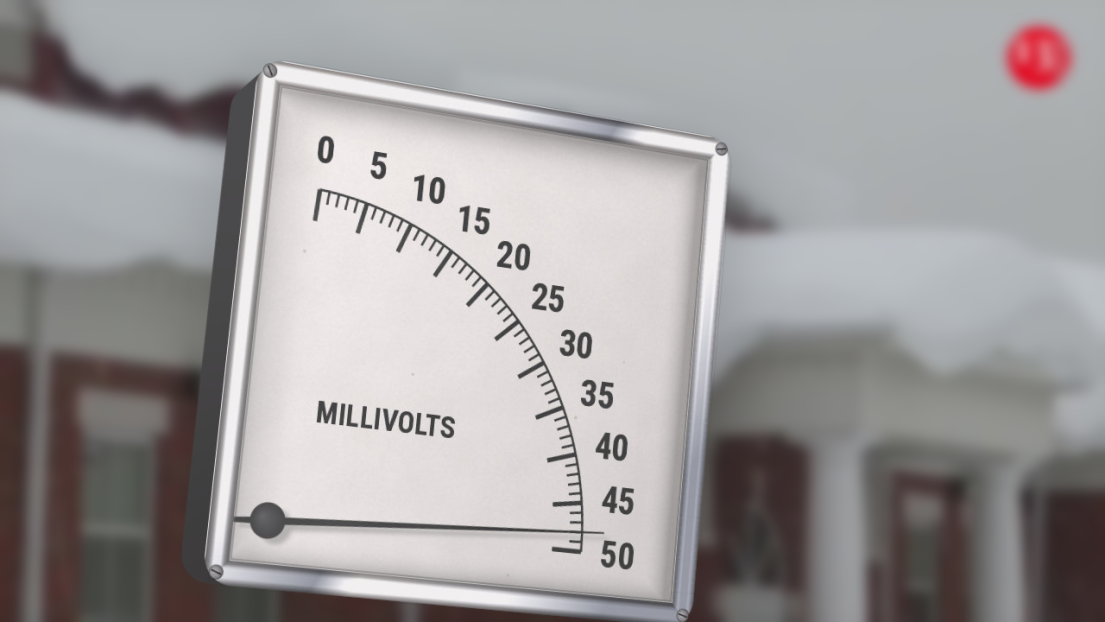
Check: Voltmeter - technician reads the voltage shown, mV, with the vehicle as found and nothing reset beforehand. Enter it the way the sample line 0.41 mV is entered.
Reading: 48 mV
